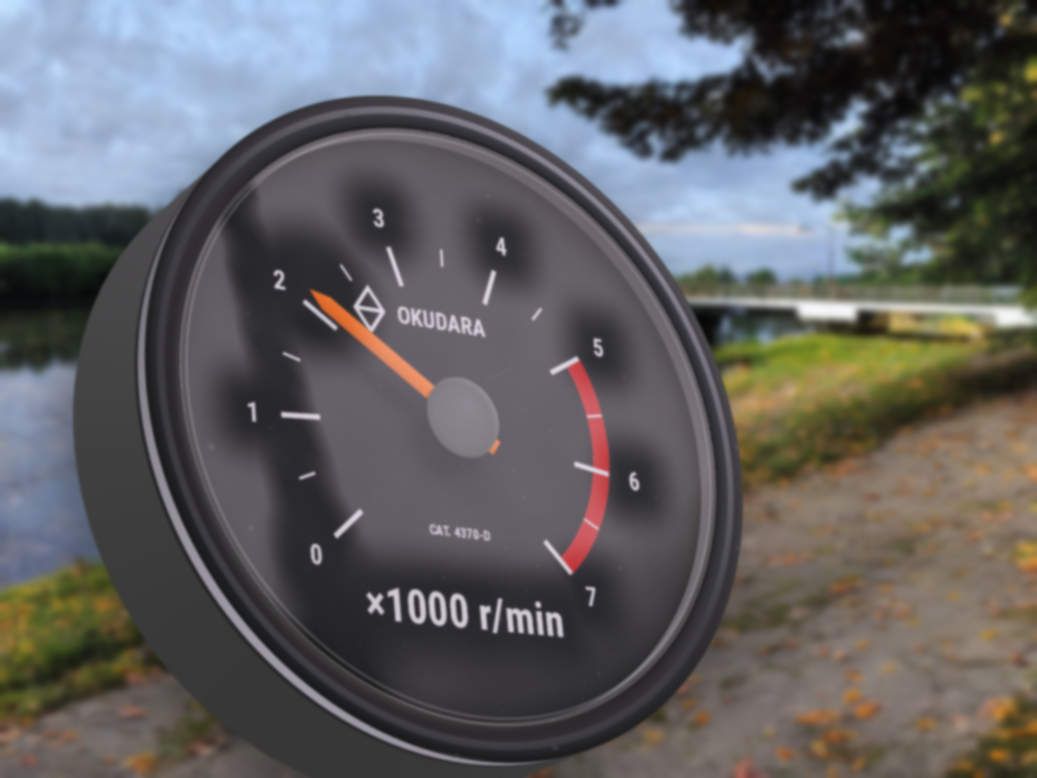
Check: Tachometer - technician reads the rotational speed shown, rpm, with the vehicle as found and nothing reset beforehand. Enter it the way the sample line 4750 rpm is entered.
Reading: 2000 rpm
